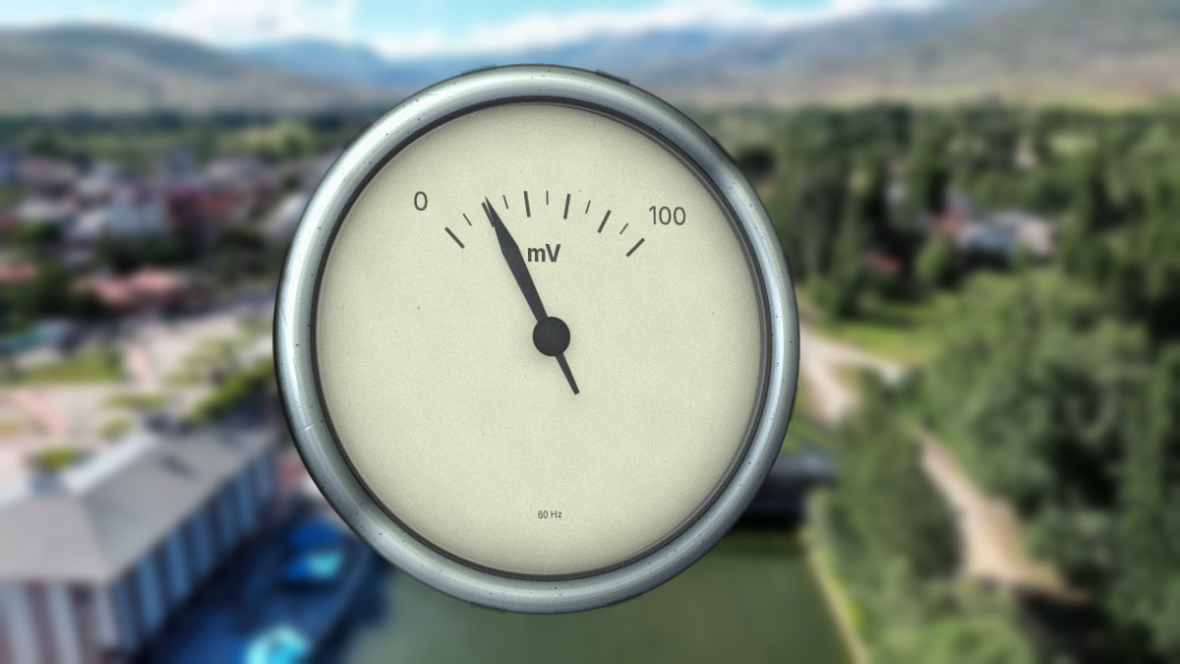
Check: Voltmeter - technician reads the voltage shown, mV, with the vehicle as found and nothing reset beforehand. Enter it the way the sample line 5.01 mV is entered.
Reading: 20 mV
